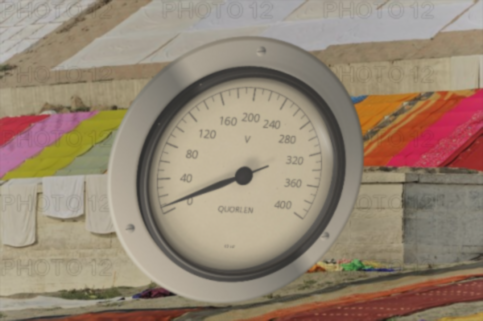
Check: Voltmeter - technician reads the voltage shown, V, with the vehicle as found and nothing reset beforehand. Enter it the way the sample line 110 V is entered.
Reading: 10 V
